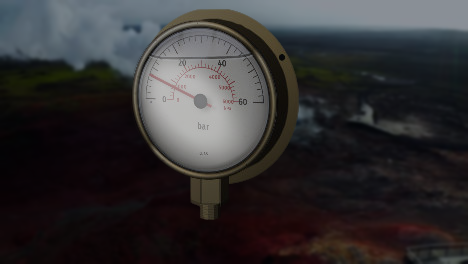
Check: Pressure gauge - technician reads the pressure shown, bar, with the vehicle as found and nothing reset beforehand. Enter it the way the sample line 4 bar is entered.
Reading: 8 bar
